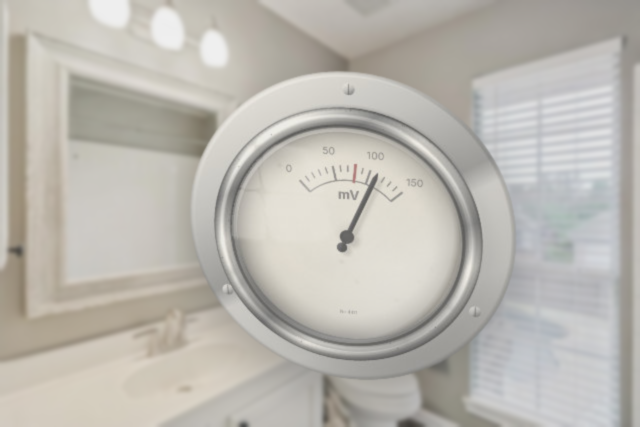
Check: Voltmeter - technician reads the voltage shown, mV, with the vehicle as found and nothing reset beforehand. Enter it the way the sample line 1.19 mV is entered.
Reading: 110 mV
